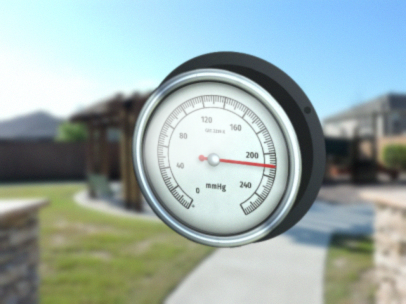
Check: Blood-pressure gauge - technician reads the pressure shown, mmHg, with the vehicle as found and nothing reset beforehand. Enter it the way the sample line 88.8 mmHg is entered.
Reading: 210 mmHg
